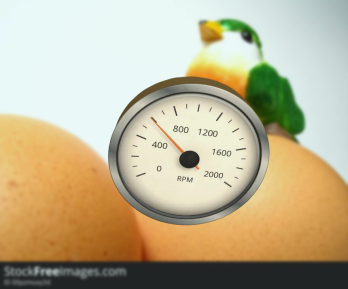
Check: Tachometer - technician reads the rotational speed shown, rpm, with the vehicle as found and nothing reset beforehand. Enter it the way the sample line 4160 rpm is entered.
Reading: 600 rpm
